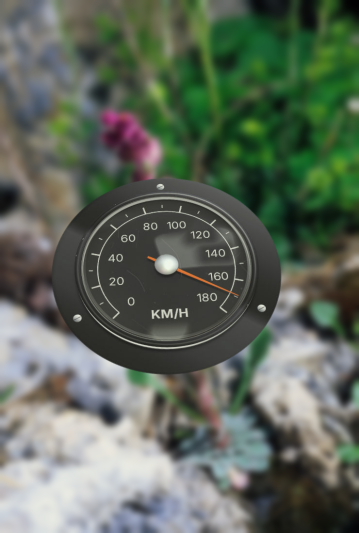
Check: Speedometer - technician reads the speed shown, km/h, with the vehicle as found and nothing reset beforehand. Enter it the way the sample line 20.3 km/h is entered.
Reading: 170 km/h
